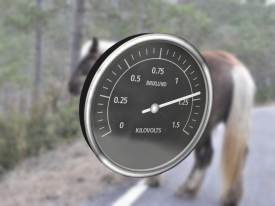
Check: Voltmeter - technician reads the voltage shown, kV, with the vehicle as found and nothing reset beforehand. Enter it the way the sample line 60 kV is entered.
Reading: 1.2 kV
